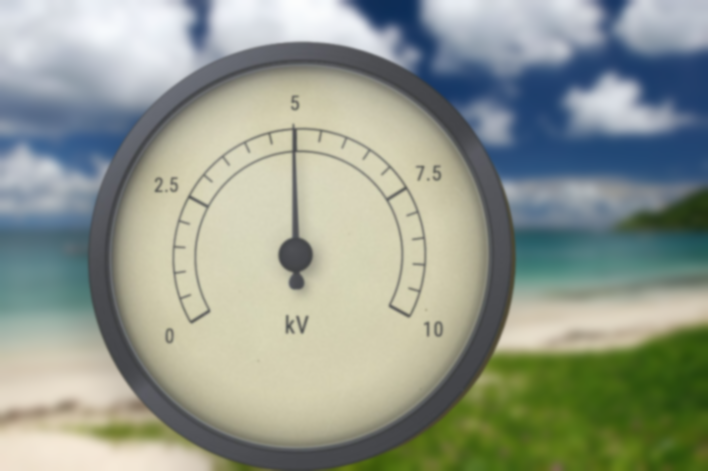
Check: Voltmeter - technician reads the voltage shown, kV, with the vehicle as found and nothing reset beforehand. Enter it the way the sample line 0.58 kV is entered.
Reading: 5 kV
